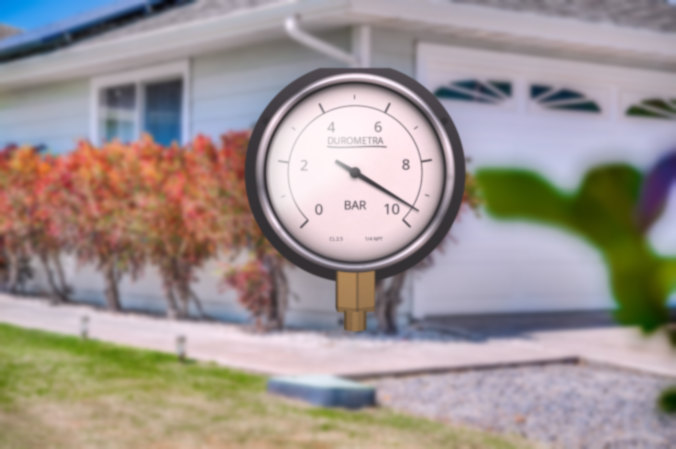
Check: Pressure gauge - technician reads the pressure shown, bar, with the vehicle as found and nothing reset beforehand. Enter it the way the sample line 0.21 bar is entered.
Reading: 9.5 bar
